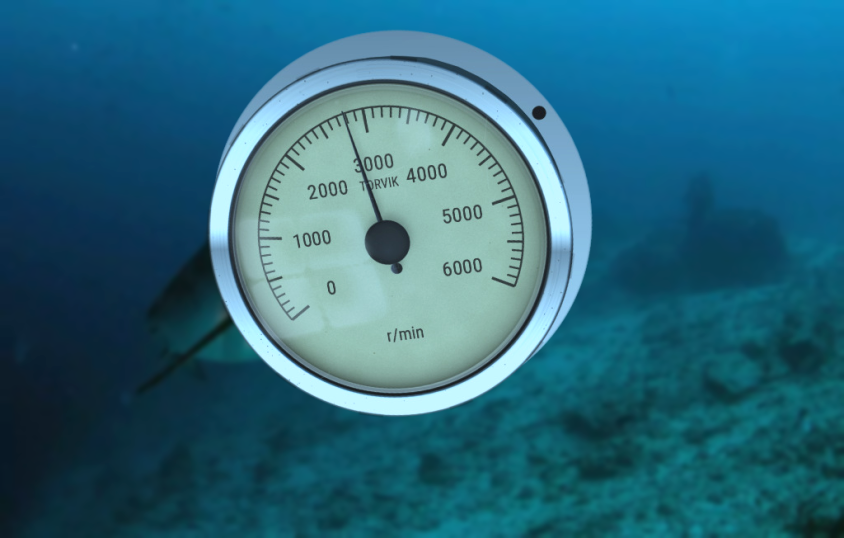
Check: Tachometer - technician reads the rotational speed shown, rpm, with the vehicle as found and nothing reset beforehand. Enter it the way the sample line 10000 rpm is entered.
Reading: 2800 rpm
